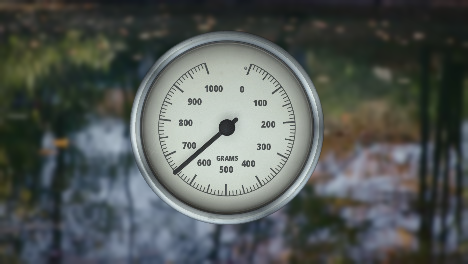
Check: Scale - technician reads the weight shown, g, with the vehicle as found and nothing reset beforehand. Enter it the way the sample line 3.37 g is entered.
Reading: 650 g
